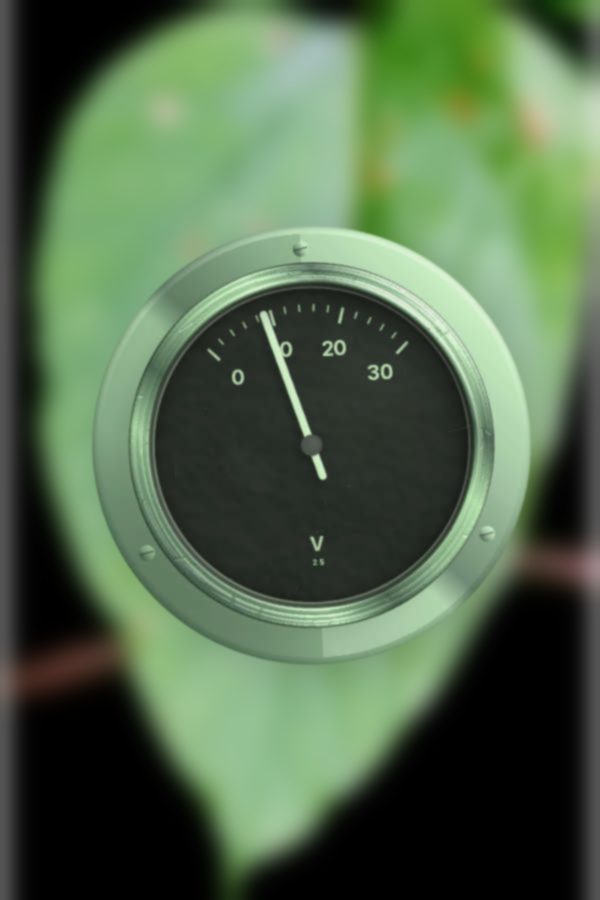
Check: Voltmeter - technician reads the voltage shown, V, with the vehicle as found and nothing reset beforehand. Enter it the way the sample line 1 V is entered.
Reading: 9 V
